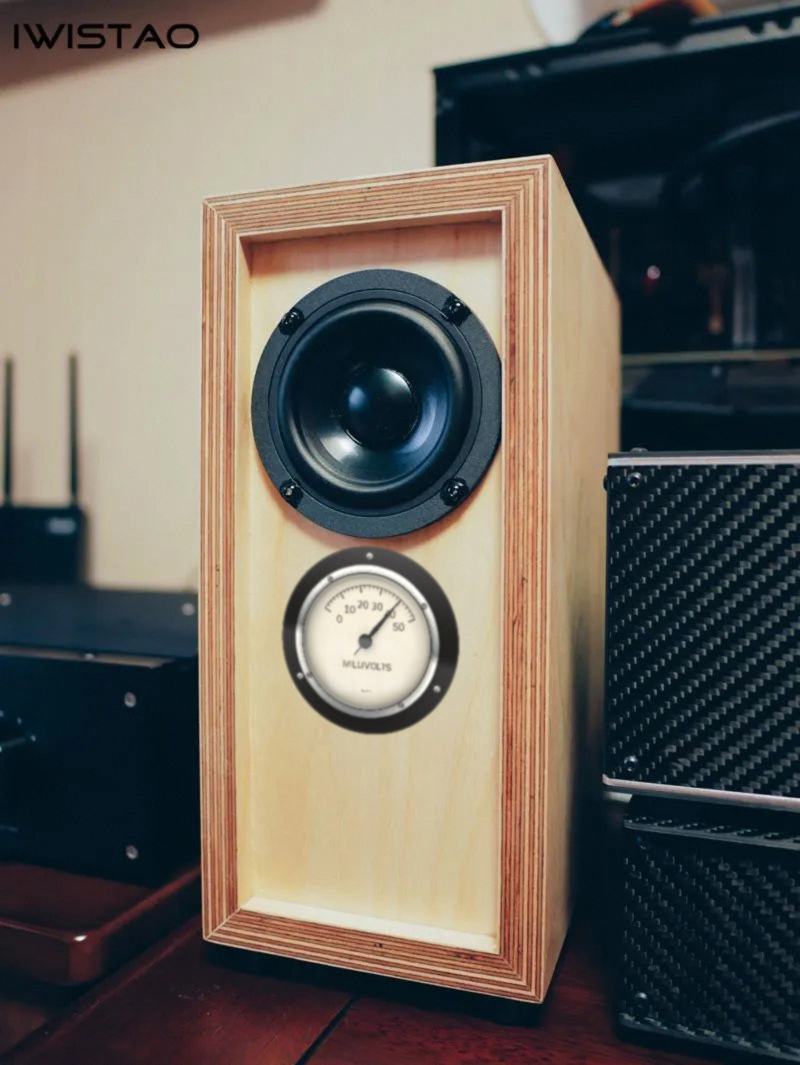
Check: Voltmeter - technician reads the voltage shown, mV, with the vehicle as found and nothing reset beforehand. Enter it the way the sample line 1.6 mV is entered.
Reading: 40 mV
